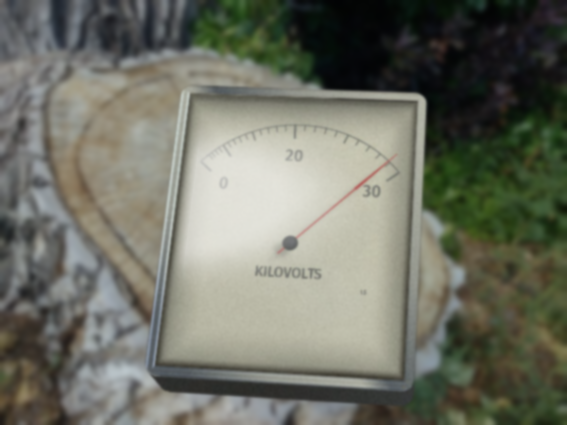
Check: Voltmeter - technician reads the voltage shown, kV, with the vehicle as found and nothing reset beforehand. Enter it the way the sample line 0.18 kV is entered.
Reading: 29 kV
